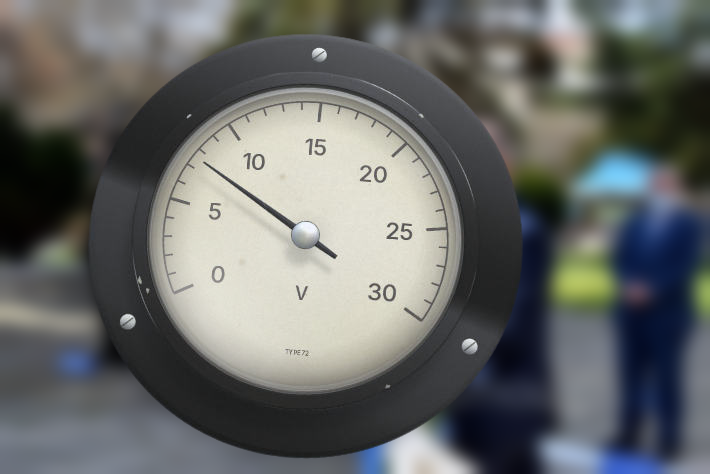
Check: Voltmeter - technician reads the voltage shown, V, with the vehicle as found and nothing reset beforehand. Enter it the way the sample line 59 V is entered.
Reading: 7.5 V
